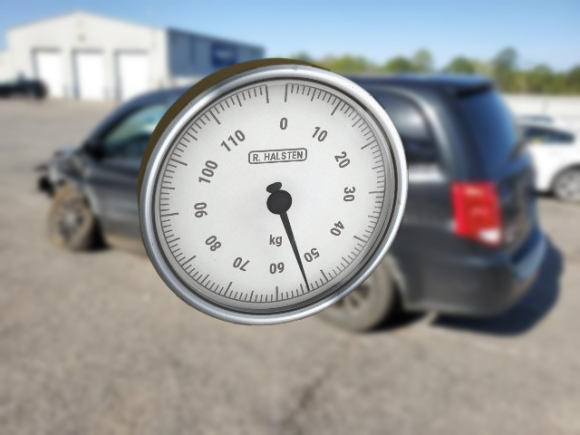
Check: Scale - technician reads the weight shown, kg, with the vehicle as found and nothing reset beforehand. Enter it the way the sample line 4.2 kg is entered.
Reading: 54 kg
